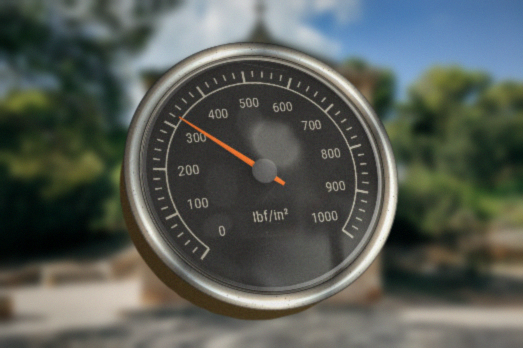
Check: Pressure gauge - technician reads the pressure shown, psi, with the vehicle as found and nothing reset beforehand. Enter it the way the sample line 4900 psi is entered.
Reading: 320 psi
